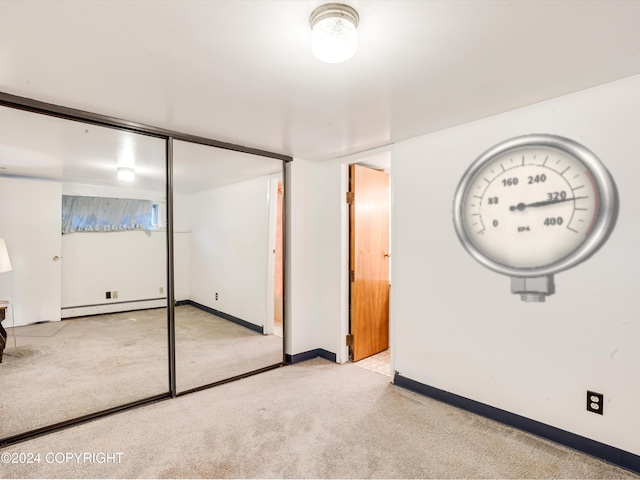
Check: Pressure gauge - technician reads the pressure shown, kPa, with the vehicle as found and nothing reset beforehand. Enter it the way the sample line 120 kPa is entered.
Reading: 340 kPa
